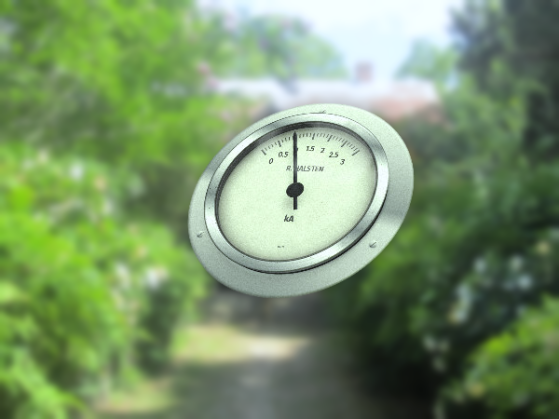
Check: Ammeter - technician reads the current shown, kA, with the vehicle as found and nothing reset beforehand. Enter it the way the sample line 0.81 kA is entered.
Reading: 1 kA
